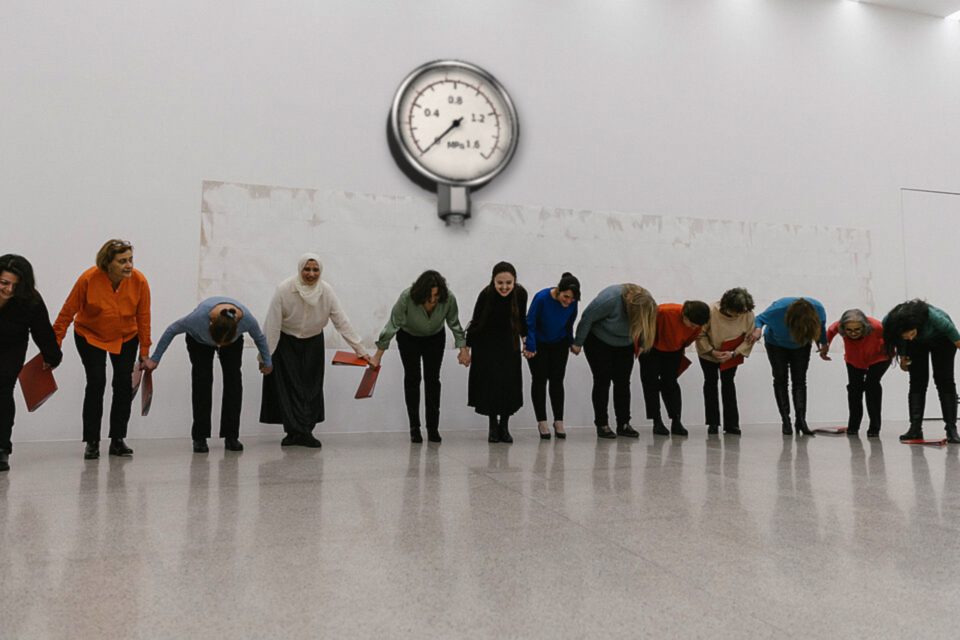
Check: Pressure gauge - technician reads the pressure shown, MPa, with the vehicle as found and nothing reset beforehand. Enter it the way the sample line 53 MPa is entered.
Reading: 0 MPa
